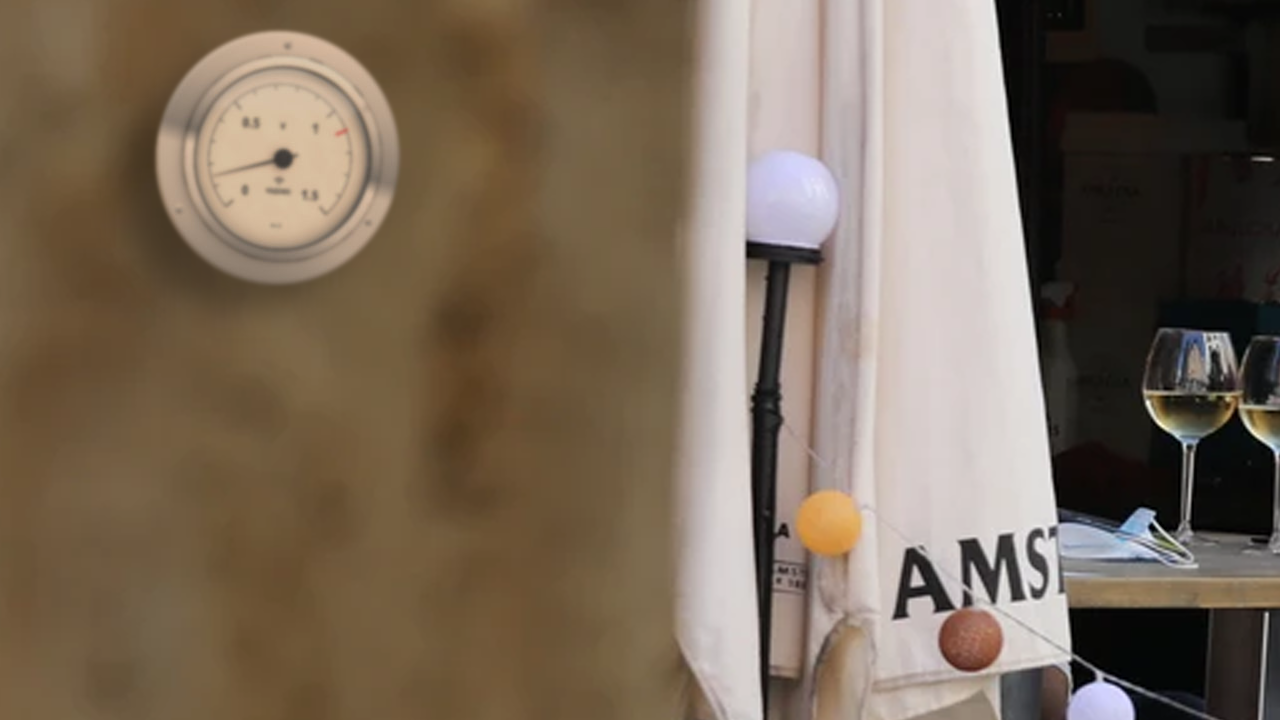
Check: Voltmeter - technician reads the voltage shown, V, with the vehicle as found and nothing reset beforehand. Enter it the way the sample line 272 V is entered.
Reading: 0.15 V
